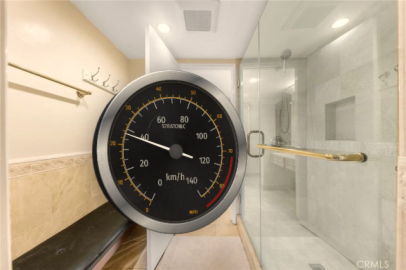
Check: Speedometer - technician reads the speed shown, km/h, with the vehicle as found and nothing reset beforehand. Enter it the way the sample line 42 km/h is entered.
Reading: 37.5 km/h
